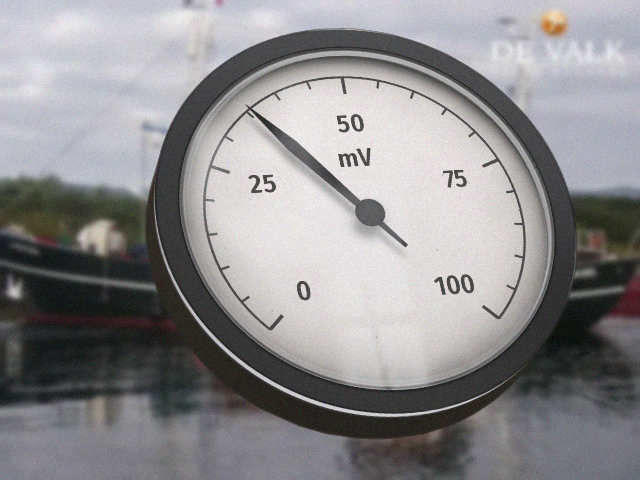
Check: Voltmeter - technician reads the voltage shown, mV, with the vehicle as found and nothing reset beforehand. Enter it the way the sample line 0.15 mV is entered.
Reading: 35 mV
